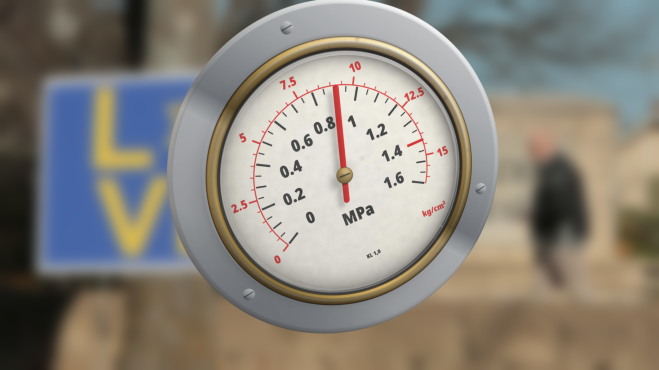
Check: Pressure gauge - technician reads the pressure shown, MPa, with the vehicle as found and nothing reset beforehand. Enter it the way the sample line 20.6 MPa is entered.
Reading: 0.9 MPa
